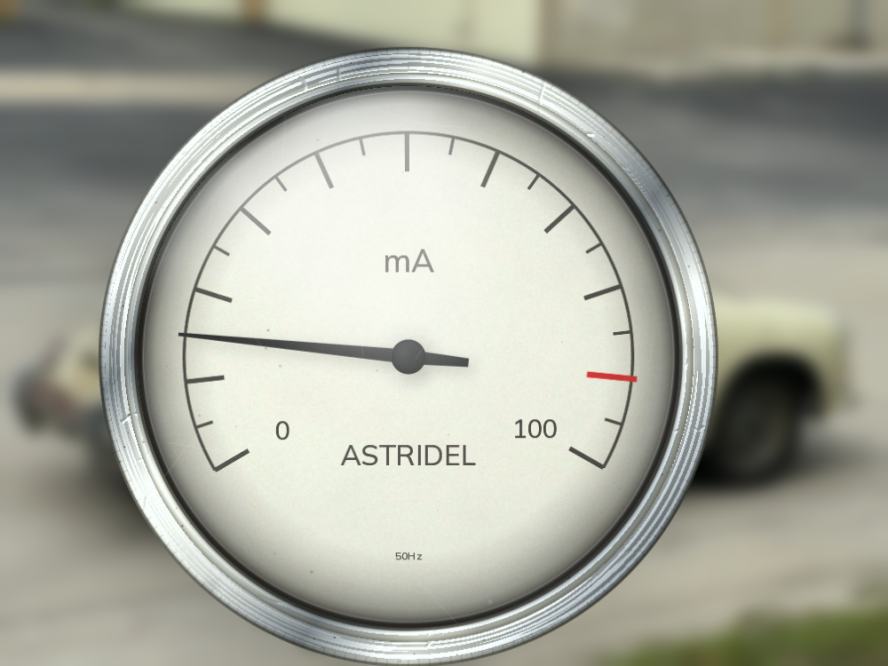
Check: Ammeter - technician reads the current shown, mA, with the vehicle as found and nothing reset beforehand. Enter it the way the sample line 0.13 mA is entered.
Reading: 15 mA
